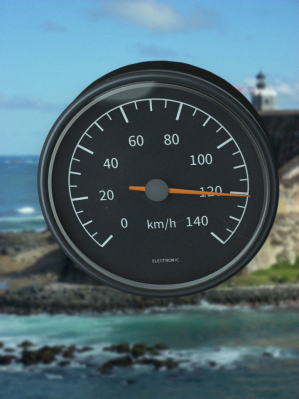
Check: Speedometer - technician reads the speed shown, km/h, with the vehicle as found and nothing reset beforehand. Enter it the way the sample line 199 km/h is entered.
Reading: 120 km/h
